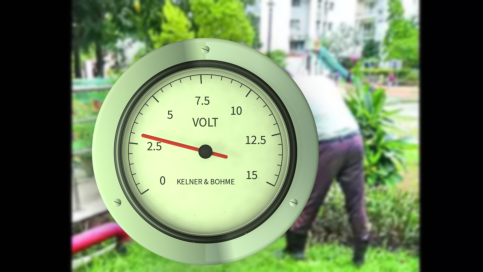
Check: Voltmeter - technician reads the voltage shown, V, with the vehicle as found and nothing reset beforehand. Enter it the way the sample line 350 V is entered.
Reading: 3 V
